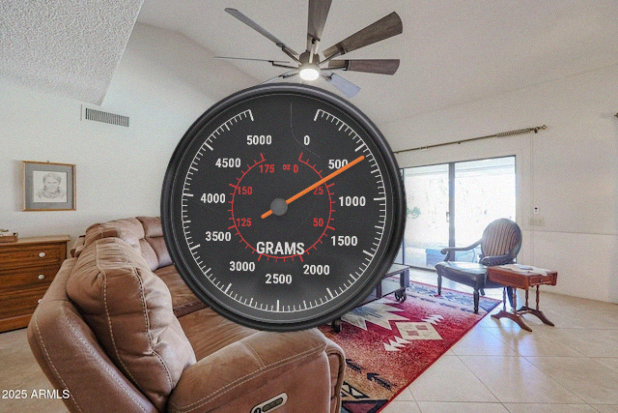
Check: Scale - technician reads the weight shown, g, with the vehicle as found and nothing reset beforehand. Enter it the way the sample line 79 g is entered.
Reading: 600 g
